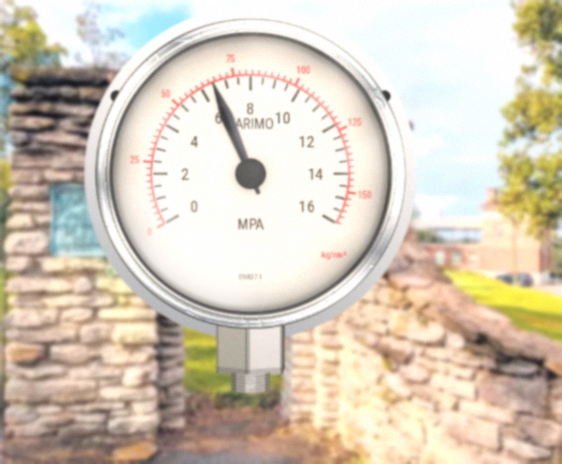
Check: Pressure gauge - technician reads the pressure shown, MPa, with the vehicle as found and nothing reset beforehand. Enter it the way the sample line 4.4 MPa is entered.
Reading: 6.5 MPa
